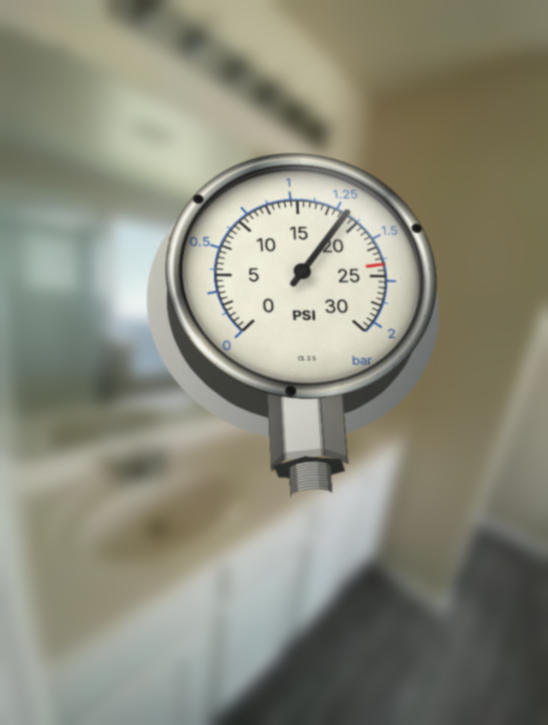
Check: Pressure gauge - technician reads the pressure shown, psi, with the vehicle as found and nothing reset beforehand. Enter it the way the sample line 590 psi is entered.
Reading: 19 psi
